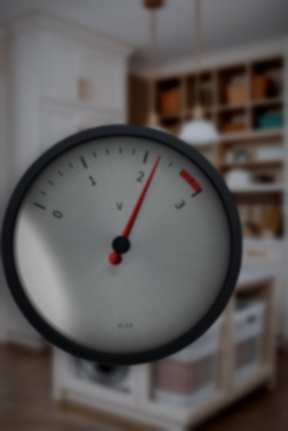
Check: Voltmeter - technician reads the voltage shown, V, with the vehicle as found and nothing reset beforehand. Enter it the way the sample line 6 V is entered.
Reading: 2.2 V
